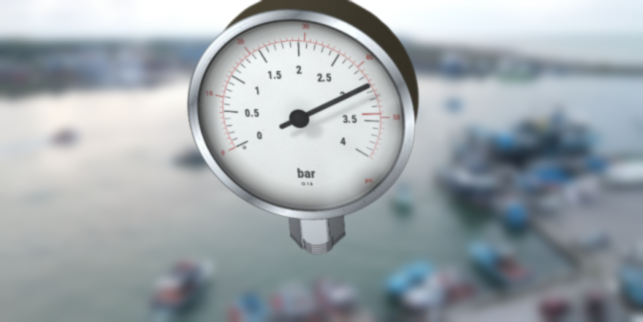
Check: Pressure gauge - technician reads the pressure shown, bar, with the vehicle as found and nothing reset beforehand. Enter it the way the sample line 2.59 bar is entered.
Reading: 3 bar
